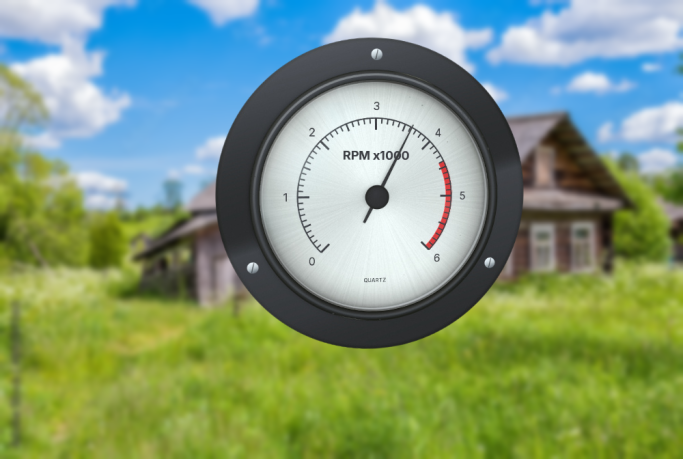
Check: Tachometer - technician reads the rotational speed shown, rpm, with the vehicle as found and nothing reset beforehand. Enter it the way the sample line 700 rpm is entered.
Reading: 3600 rpm
